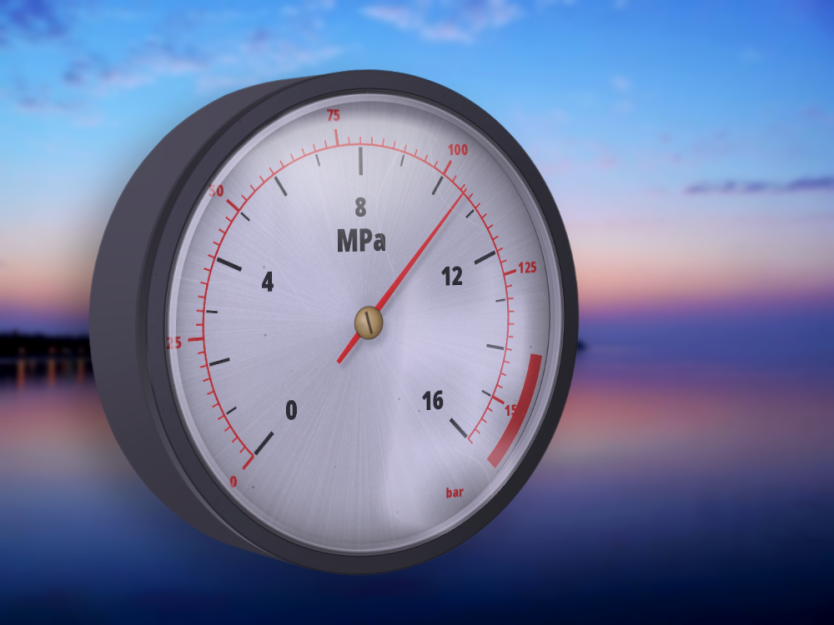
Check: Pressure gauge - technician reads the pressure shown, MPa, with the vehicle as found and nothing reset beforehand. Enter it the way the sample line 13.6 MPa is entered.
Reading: 10.5 MPa
